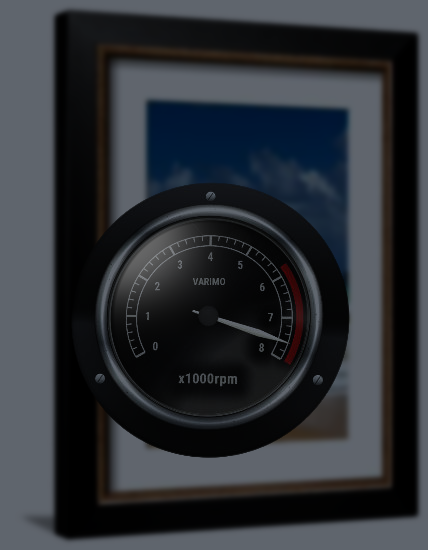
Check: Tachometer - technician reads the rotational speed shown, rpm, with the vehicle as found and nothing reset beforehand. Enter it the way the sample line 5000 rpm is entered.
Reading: 7600 rpm
